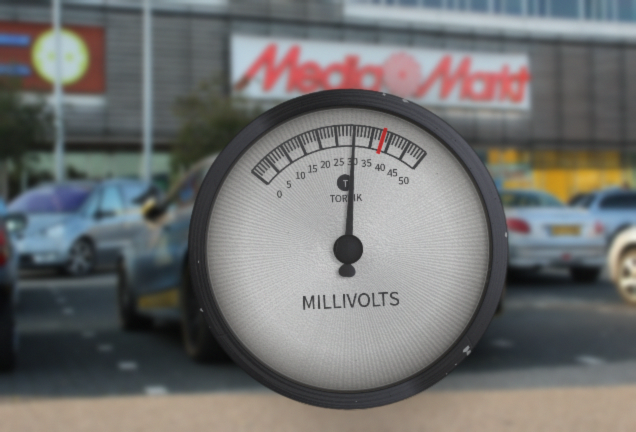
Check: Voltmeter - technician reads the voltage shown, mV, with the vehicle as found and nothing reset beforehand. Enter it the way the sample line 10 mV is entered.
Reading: 30 mV
